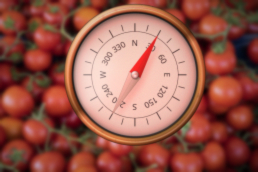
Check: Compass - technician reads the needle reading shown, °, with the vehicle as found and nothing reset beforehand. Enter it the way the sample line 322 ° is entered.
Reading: 30 °
